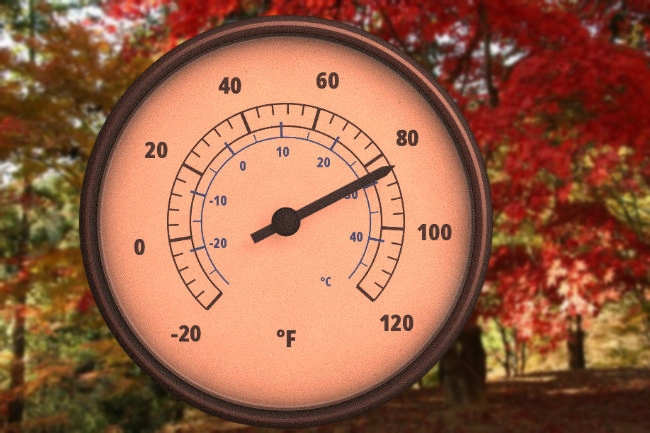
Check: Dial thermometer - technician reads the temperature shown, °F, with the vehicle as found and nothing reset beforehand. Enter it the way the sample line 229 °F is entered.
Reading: 84 °F
